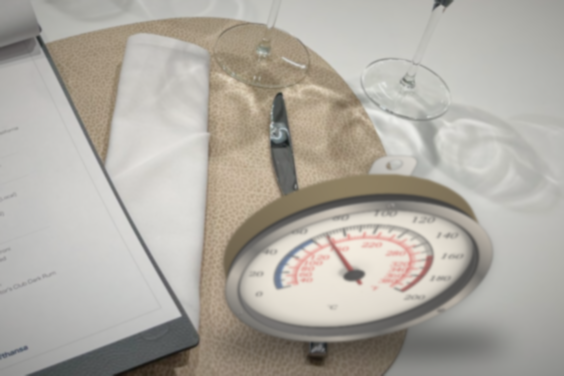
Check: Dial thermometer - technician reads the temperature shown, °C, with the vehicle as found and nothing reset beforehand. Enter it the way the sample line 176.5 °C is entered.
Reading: 70 °C
